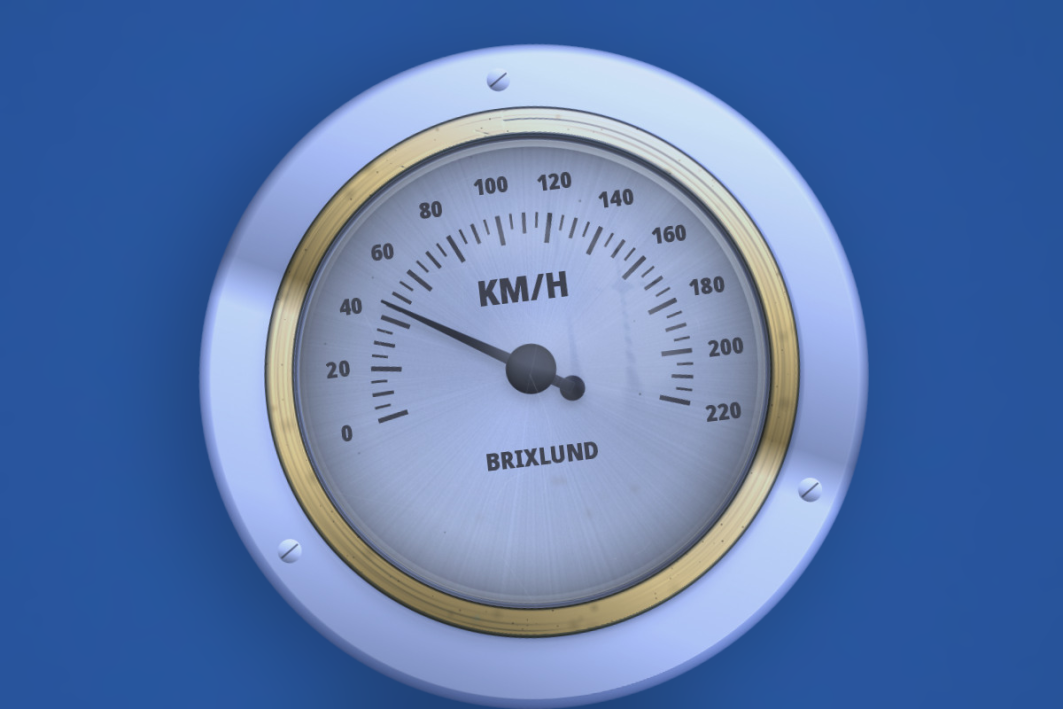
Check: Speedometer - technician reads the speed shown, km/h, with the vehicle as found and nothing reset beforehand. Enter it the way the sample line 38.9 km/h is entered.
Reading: 45 km/h
